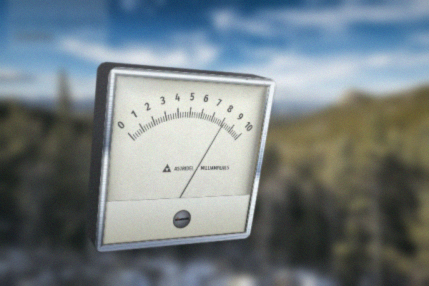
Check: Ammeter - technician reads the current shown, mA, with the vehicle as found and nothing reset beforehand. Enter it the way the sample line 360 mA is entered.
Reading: 8 mA
